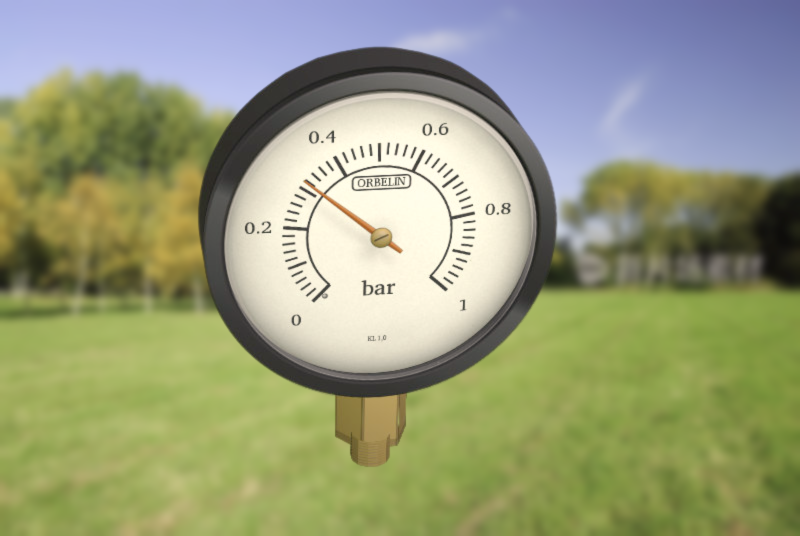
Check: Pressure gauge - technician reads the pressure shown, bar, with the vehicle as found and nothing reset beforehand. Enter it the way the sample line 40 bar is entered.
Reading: 0.32 bar
